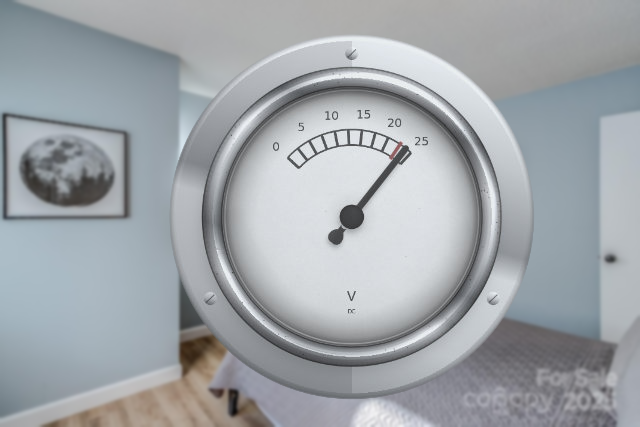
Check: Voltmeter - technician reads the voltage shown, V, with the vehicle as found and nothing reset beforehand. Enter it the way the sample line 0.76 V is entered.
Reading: 23.75 V
